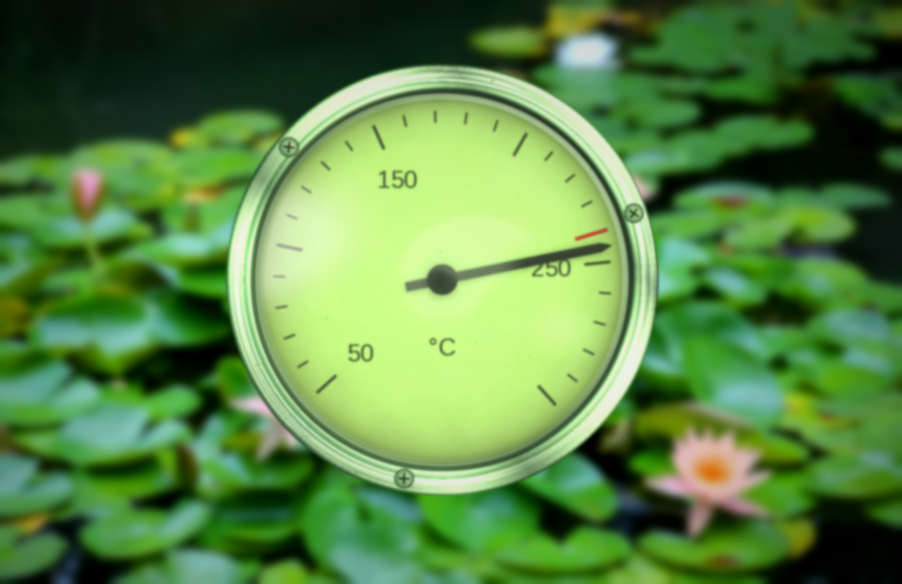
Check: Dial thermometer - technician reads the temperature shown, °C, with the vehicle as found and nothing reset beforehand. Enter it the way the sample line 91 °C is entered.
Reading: 245 °C
